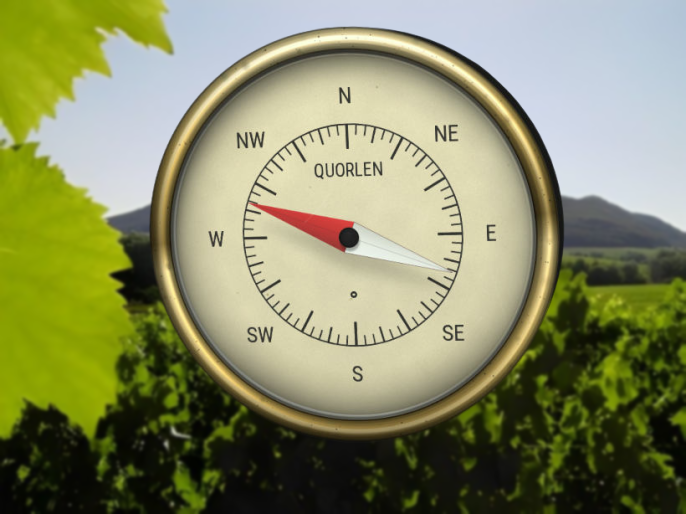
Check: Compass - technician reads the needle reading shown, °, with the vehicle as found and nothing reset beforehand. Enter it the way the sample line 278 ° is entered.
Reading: 290 °
